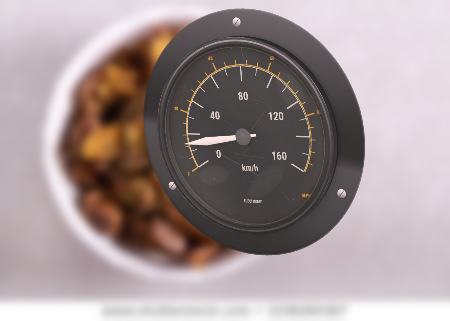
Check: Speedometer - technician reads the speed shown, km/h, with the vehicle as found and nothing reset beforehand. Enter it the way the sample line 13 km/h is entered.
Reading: 15 km/h
